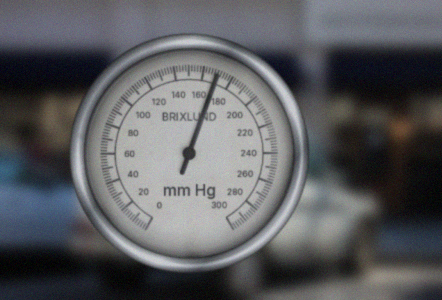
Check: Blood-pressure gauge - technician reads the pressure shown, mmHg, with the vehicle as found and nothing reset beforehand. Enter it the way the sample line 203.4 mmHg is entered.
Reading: 170 mmHg
